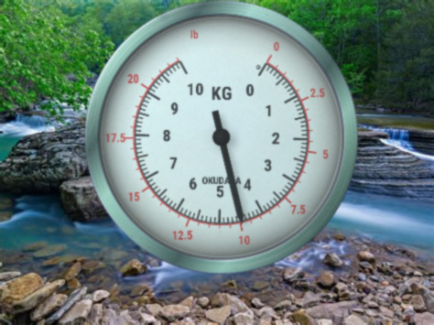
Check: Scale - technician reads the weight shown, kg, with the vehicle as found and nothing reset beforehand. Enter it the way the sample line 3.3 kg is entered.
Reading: 4.5 kg
